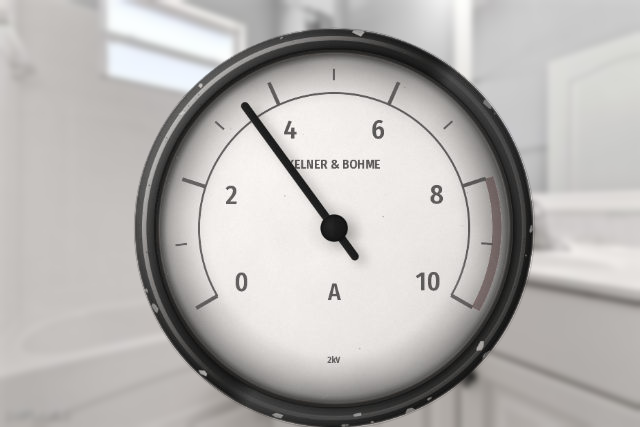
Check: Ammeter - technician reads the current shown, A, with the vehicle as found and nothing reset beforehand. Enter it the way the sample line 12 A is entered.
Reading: 3.5 A
